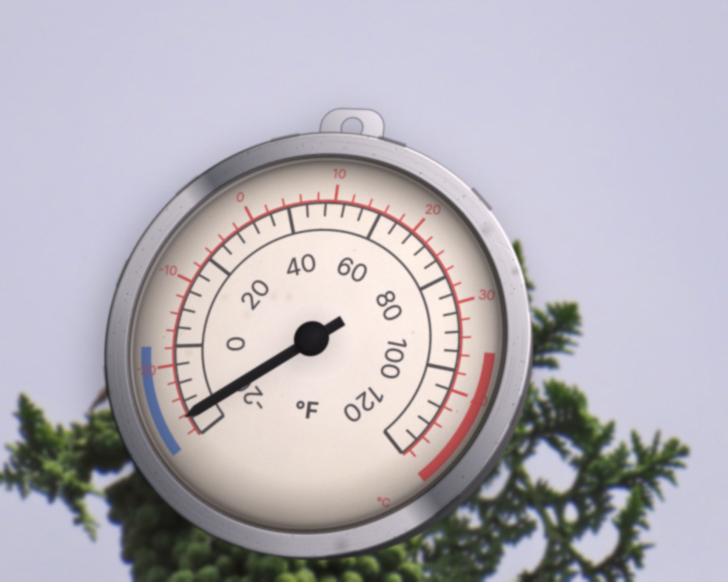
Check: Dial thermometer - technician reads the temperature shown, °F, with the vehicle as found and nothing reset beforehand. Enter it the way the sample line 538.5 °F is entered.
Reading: -16 °F
